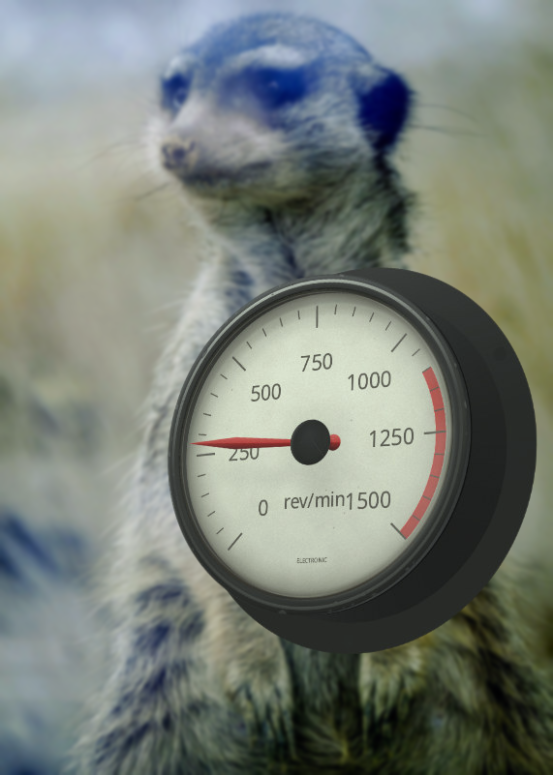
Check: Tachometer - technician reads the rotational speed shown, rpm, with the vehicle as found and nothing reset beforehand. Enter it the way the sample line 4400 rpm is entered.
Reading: 275 rpm
